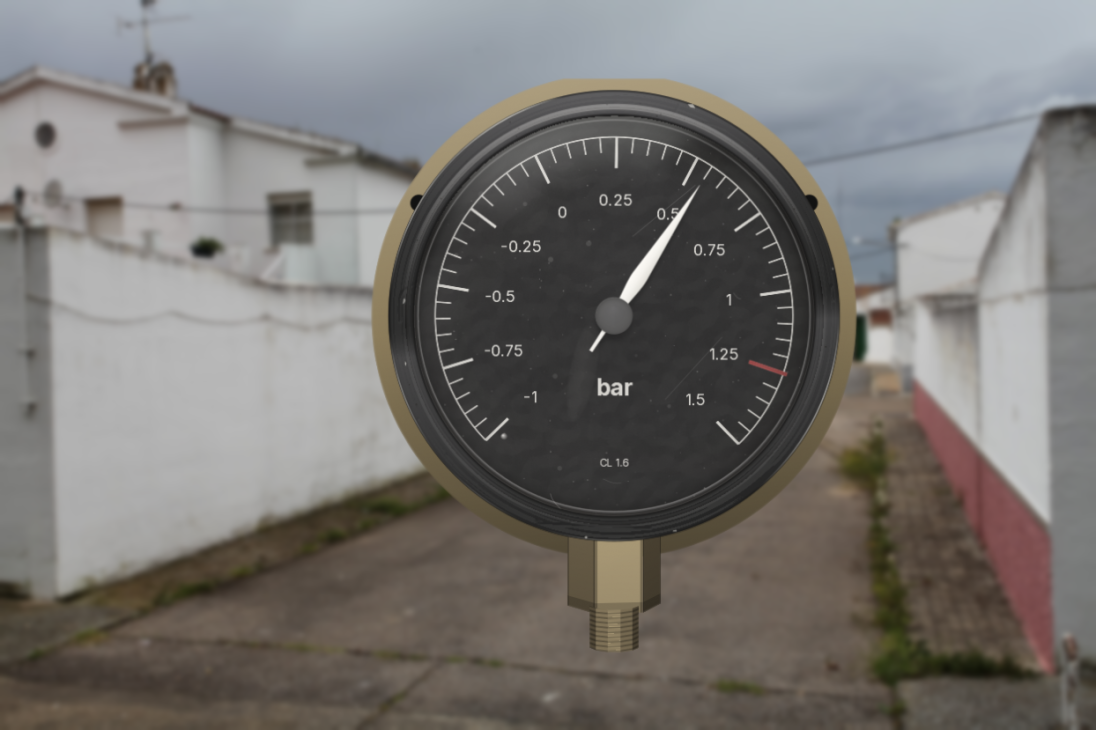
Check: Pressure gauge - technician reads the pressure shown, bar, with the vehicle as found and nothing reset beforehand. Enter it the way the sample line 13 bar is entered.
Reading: 0.55 bar
